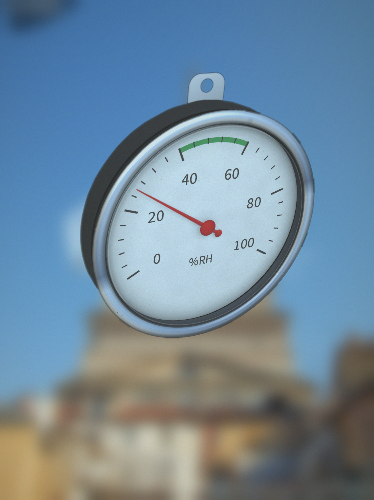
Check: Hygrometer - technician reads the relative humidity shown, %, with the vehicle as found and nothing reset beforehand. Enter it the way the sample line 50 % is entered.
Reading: 26 %
